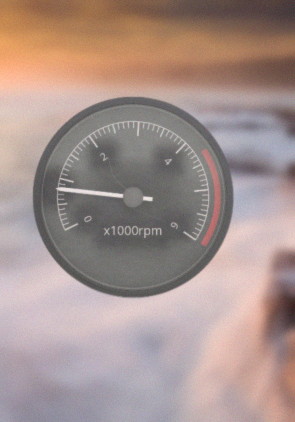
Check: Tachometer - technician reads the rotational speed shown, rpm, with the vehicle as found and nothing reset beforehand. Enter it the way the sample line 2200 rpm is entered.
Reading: 800 rpm
